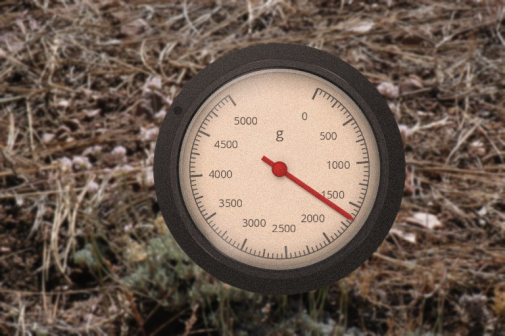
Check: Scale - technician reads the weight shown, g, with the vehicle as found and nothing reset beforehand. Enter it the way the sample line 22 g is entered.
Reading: 1650 g
